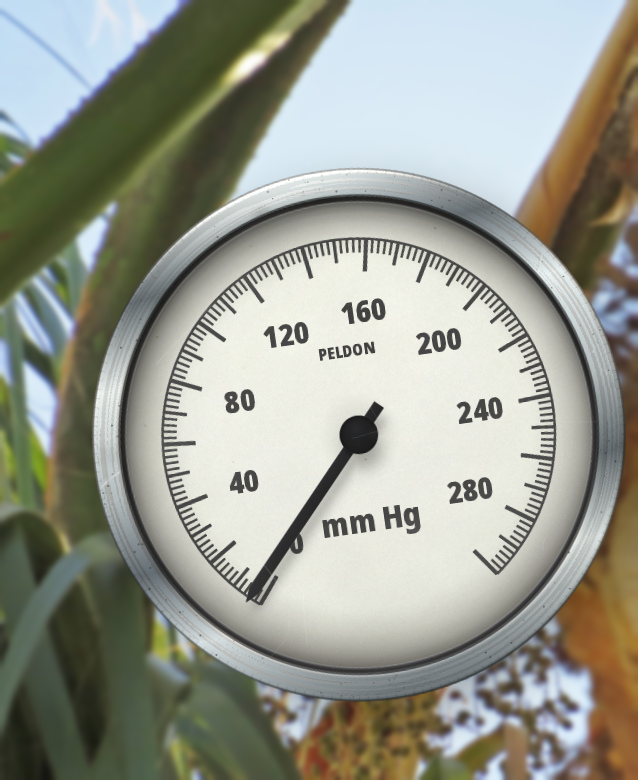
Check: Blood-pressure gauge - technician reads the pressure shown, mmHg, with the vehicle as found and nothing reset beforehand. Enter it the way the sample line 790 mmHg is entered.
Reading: 4 mmHg
